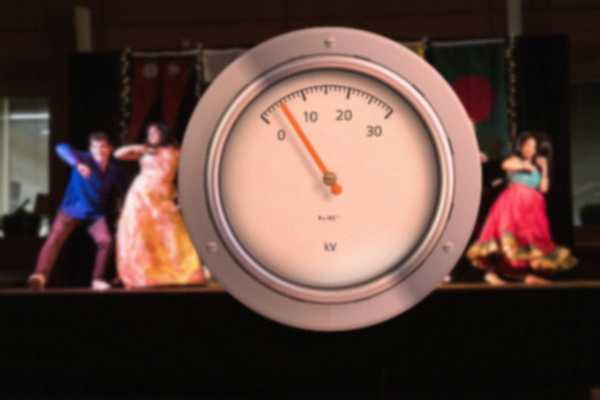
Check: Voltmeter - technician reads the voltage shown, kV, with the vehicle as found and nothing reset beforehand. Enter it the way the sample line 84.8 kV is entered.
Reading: 5 kV
